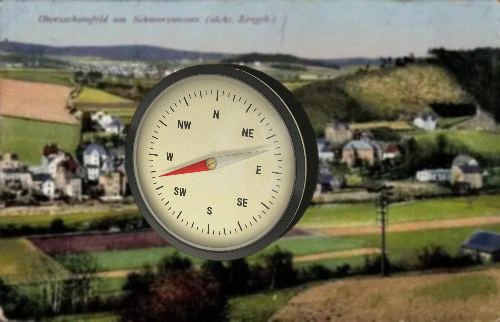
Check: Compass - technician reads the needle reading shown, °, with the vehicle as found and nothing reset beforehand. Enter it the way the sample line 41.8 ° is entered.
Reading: 250 °
